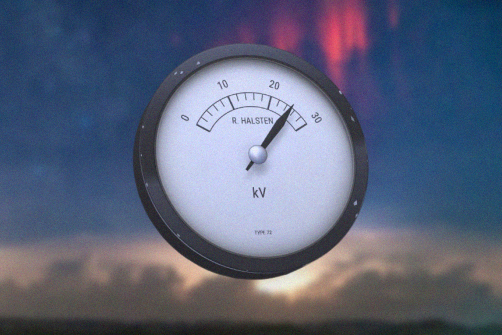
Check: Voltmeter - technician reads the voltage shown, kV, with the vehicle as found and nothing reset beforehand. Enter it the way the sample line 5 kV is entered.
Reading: 25 kV
